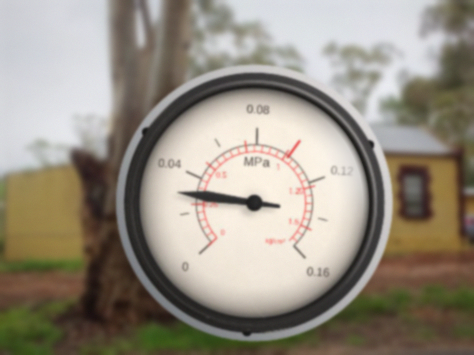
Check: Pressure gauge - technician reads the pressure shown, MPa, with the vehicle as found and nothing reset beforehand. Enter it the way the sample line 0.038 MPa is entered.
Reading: 0.03 MPa
